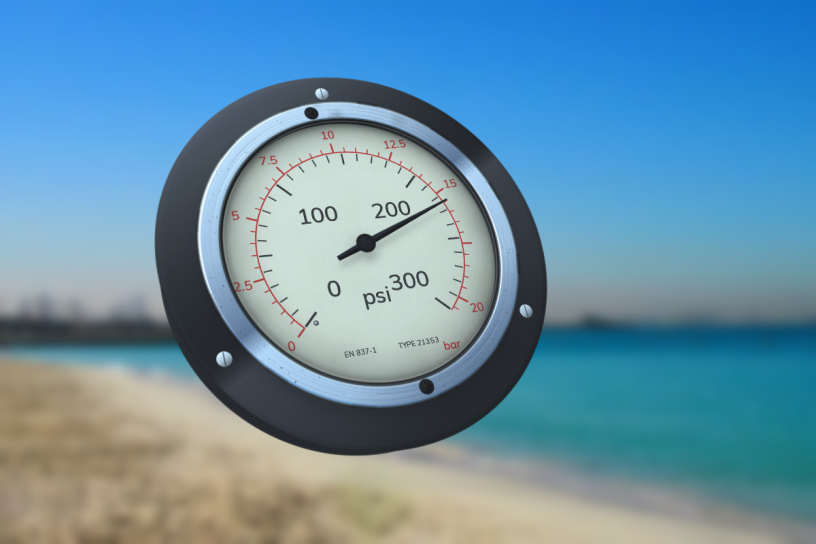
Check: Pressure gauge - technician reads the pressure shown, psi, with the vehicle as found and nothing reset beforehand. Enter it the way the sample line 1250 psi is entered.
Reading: 225 psi
